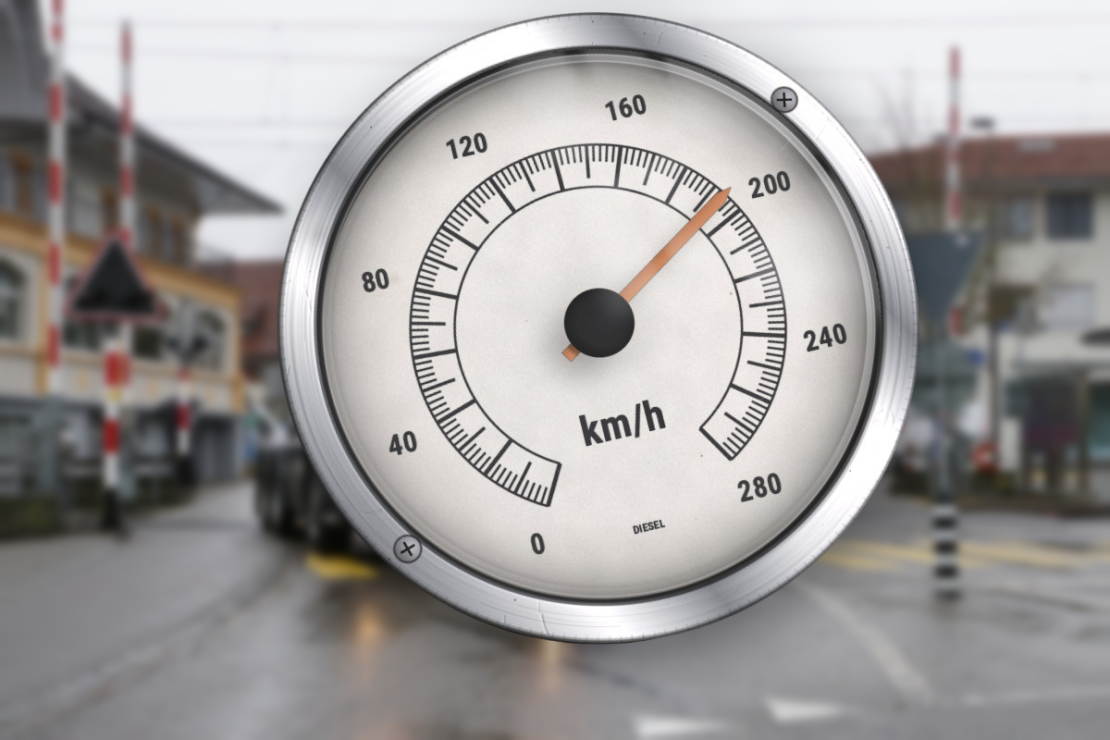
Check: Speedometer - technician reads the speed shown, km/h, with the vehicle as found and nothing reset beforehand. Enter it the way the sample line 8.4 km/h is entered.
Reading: 194 km/h
